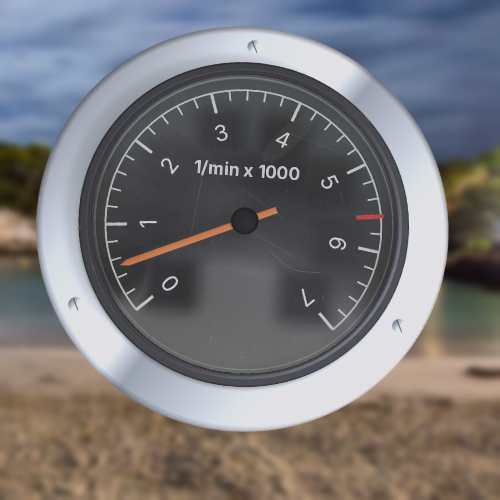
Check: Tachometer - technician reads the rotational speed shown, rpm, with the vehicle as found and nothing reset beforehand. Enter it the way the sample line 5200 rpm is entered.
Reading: 500 rpm
